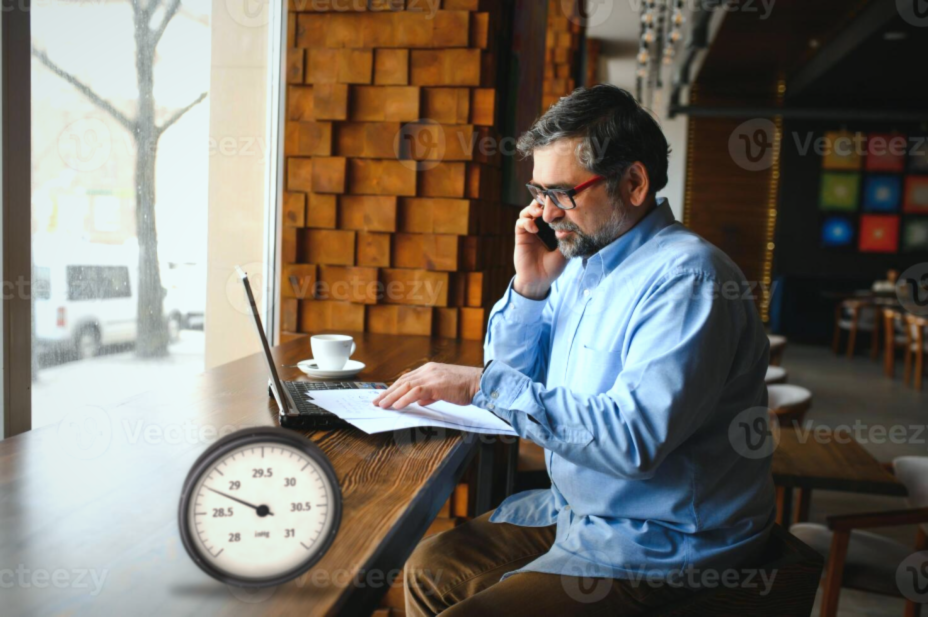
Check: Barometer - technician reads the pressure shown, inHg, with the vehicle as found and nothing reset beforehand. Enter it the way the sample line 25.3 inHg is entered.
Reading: 28.8 inHg
